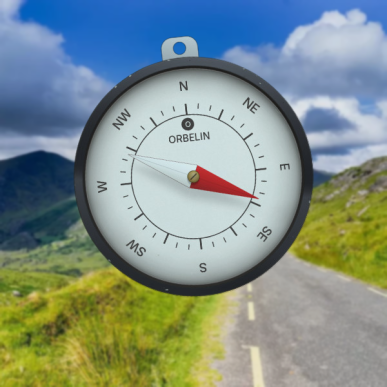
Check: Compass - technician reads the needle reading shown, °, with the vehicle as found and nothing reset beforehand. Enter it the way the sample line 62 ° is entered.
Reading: 115 °
